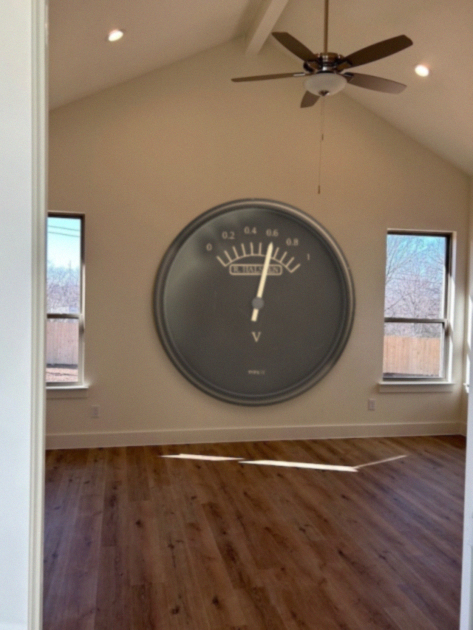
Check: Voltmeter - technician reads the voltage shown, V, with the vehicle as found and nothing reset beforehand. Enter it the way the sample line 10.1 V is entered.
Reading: 0.6 V
